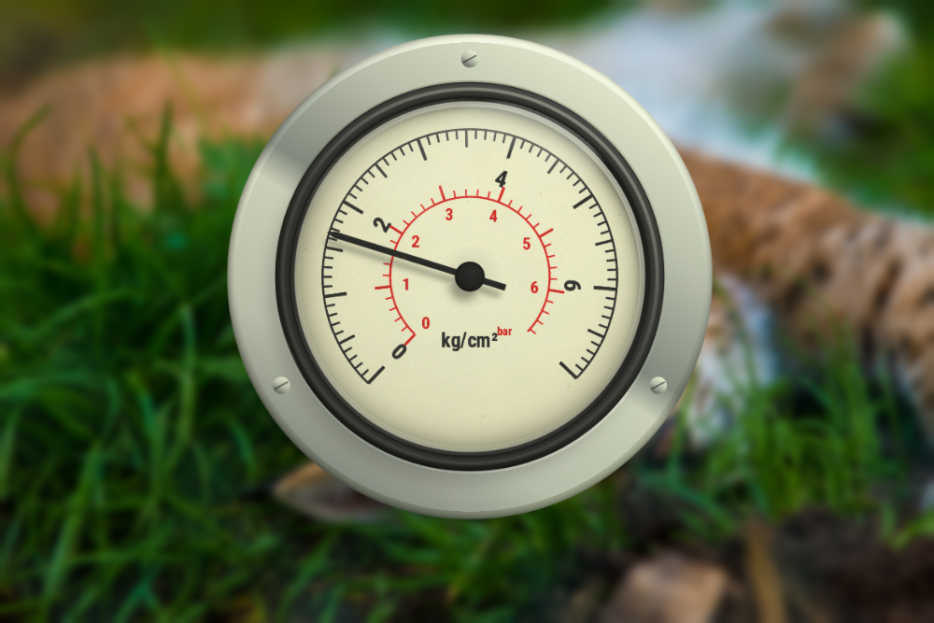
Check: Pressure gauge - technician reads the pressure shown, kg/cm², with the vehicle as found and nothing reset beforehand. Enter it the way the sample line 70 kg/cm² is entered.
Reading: 1.65 kg/cm²
